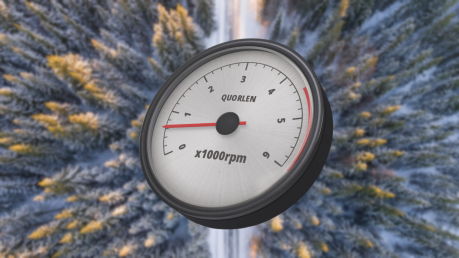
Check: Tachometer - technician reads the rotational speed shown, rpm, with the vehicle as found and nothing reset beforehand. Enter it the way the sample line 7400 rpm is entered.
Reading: 600 rpm
